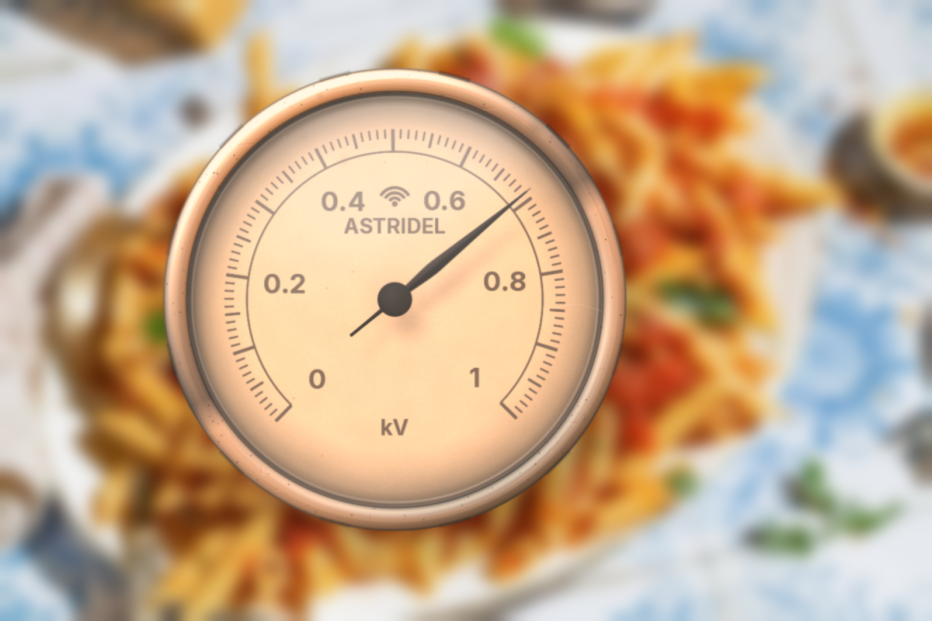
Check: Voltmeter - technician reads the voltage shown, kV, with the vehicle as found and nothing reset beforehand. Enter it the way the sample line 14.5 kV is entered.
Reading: 0.69 kV
